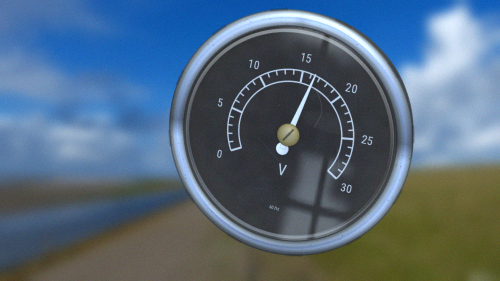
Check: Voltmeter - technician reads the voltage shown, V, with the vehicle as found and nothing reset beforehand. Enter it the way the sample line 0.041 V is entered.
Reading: 16.5 V
